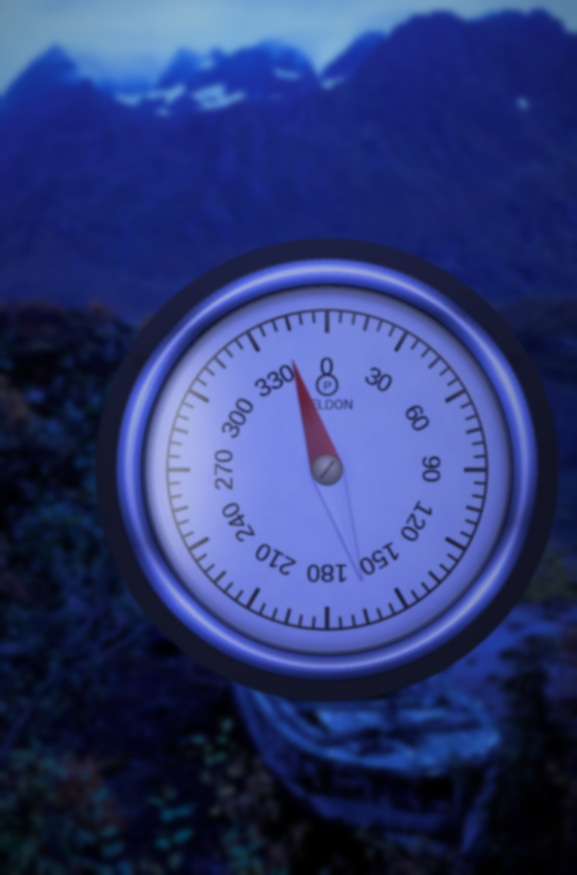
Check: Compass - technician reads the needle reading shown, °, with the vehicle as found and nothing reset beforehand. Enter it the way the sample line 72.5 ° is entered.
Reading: 342.5 °
